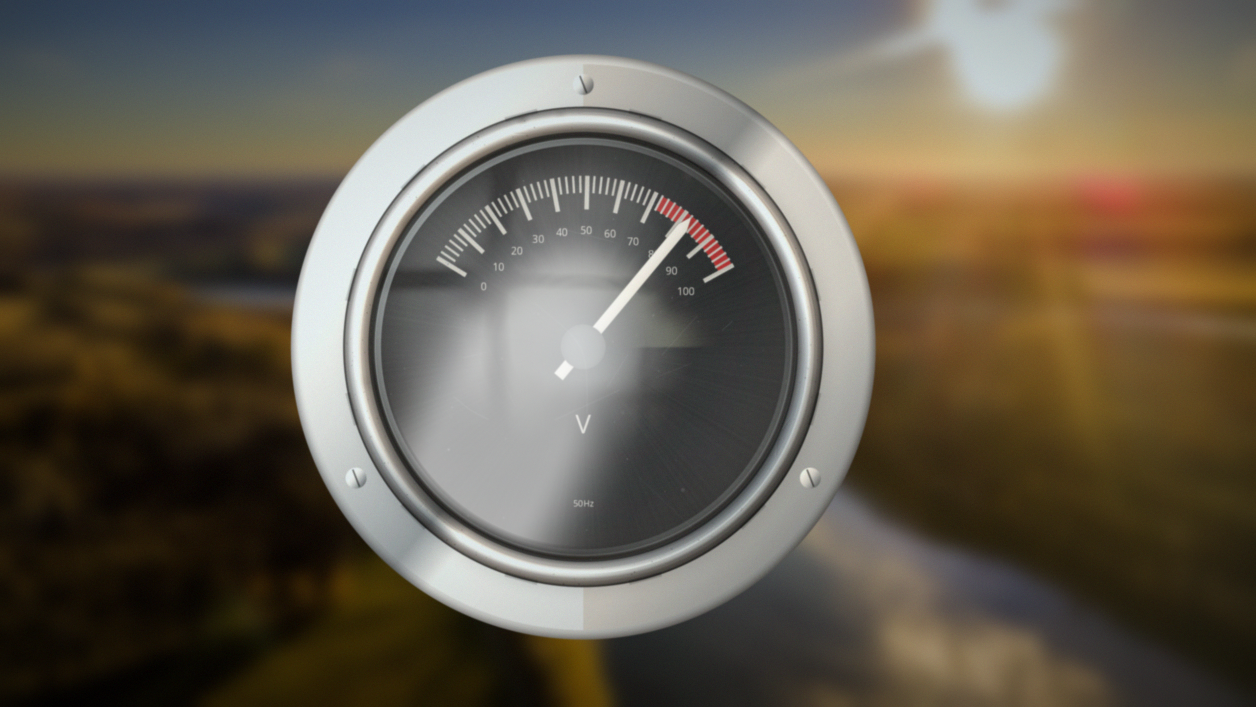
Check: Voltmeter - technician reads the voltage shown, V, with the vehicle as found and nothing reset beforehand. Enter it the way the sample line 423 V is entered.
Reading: 82 V
